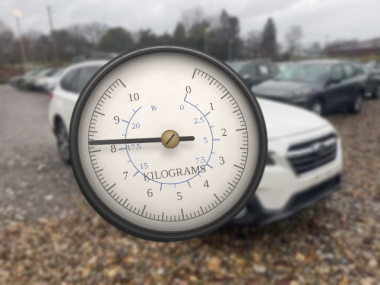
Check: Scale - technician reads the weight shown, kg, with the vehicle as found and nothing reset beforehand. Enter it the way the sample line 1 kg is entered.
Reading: 8.2 kg
